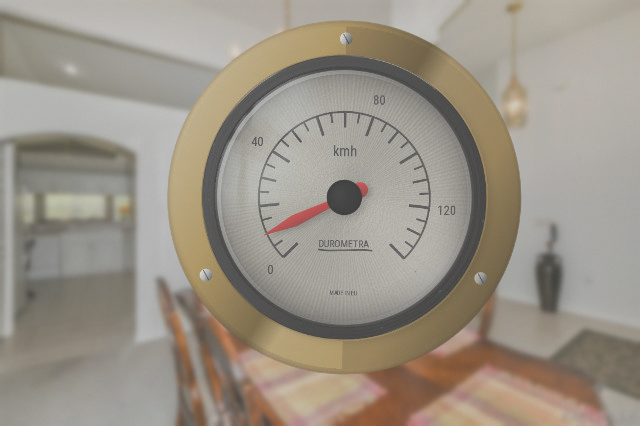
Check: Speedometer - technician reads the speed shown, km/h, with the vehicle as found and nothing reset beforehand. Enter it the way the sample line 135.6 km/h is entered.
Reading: 10 km/h
